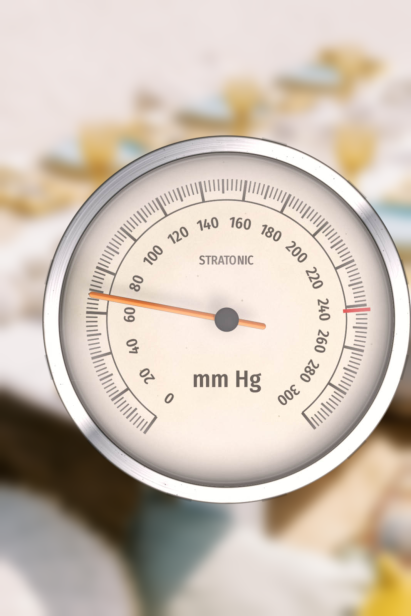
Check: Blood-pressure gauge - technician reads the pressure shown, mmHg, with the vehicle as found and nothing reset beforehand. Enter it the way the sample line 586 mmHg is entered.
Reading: 68 mmHg
